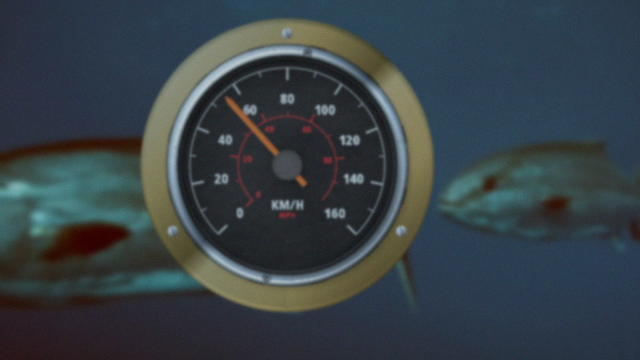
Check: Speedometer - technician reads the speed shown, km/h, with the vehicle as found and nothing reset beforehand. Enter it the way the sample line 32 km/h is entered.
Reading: 55 km/h
